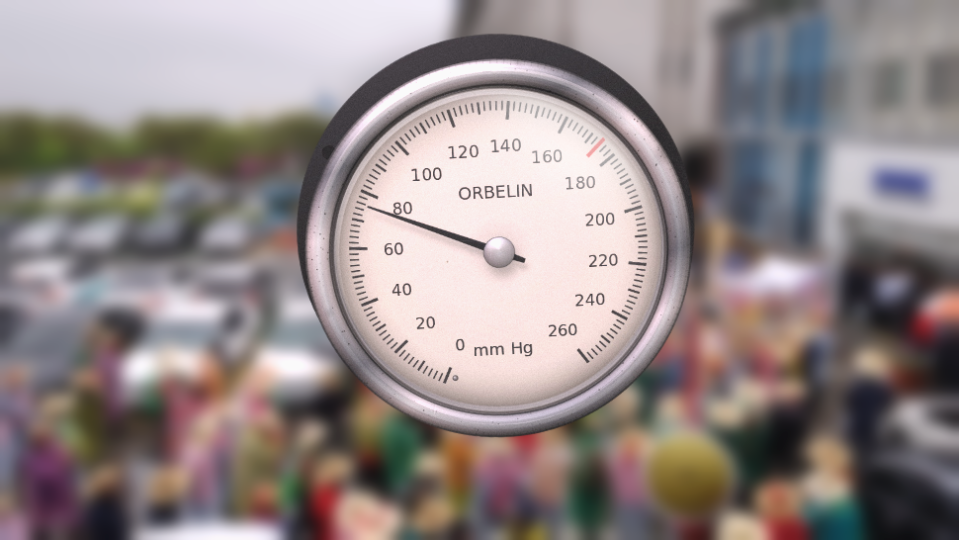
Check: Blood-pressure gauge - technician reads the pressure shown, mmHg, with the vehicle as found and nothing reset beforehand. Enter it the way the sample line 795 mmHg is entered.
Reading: 76 mmHg
